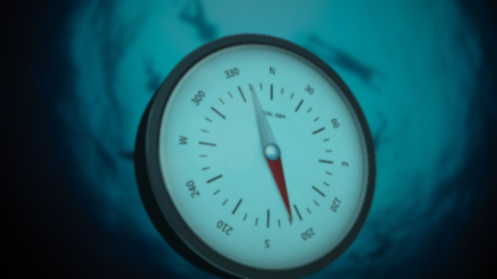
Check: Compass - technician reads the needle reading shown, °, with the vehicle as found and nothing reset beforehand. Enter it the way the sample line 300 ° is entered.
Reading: 160 °
